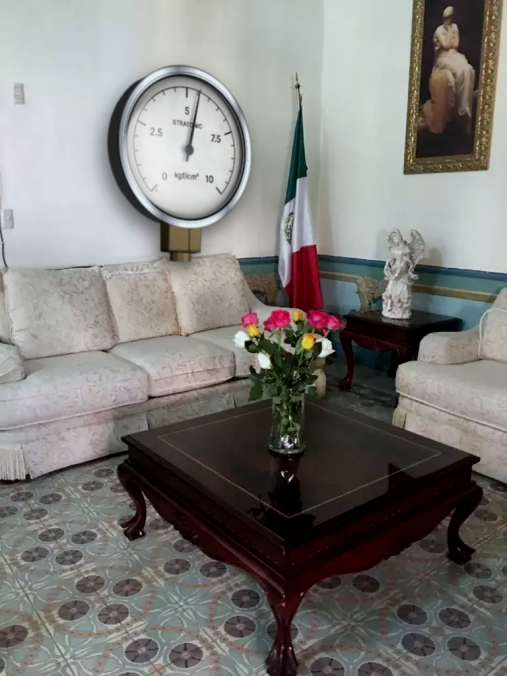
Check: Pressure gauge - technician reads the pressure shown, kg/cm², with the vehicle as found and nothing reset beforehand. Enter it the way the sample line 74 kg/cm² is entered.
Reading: 5.5 kg/cm²
